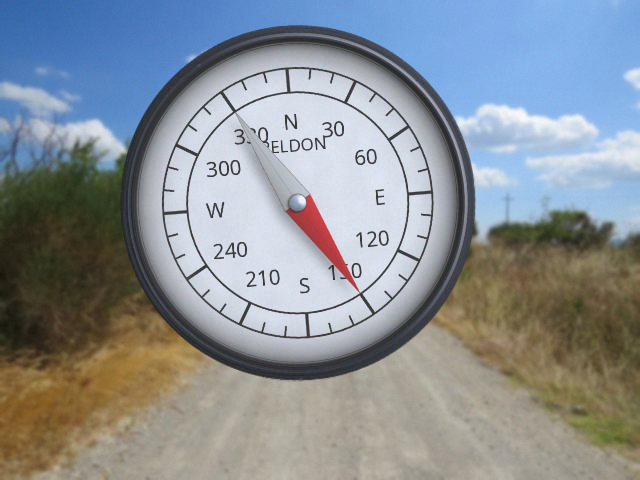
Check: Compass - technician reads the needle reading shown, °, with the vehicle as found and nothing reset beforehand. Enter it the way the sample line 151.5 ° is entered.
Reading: 150 °
